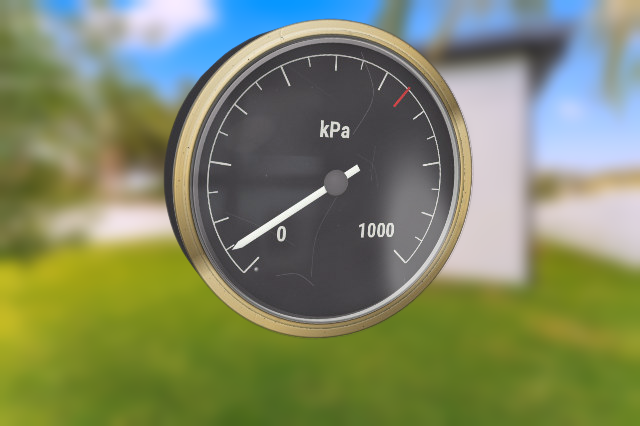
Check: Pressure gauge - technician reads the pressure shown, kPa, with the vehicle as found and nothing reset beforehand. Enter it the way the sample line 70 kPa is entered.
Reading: 50 kPa
